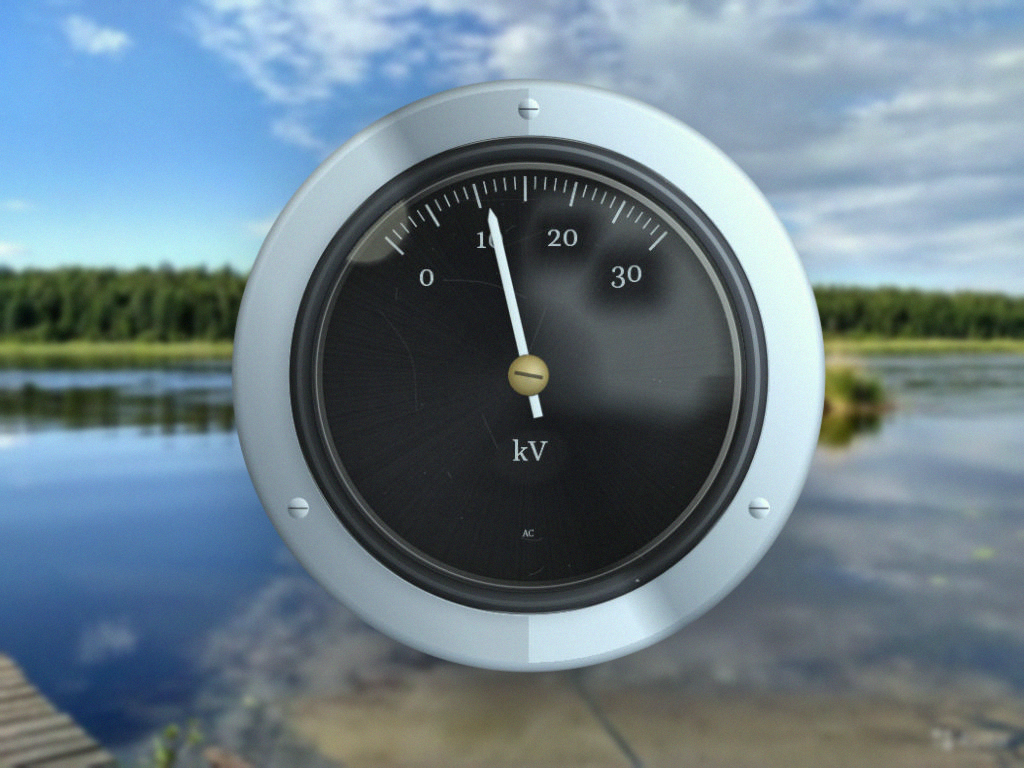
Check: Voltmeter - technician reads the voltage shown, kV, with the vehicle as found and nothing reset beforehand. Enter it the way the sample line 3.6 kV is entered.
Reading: 11 kV
